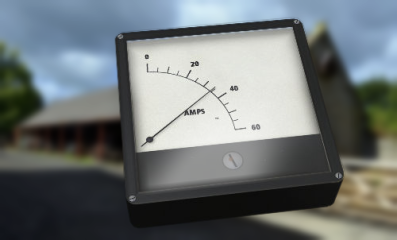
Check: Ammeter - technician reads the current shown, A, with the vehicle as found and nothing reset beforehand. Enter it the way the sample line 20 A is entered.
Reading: 35 A
